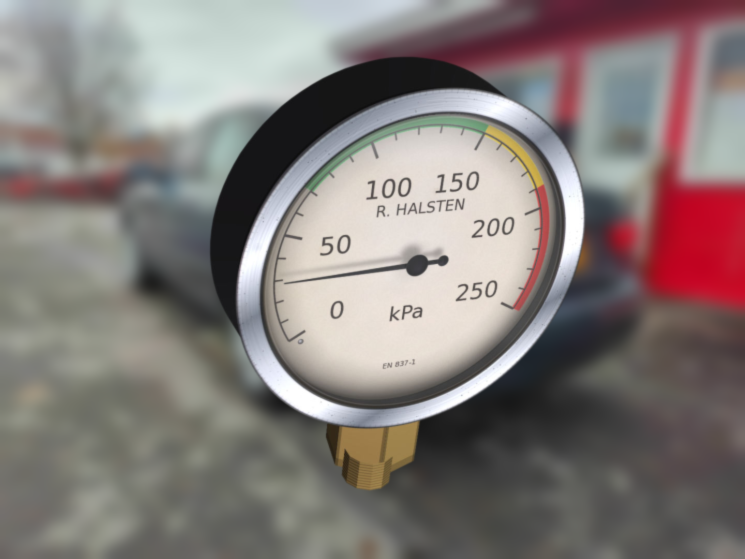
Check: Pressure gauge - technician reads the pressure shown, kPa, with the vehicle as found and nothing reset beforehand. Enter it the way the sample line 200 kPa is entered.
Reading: 30 kPa
